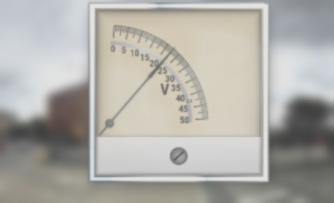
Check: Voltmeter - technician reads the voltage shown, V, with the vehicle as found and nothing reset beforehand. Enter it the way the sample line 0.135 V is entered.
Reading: 22.5 V
